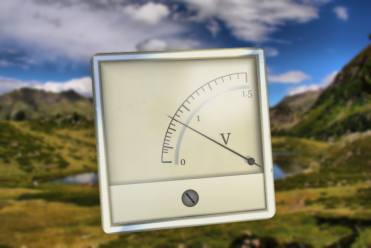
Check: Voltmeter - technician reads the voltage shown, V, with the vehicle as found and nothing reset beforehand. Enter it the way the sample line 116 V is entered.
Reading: 0.85 V
